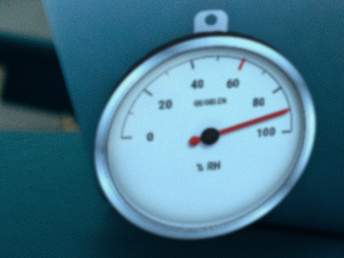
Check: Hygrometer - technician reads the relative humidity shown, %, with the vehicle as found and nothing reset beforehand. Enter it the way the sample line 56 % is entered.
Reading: 90 %
